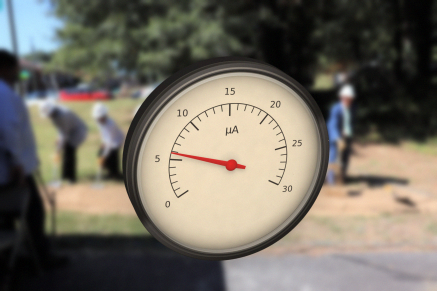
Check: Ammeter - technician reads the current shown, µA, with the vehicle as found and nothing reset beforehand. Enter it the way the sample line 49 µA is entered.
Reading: 6 µA
